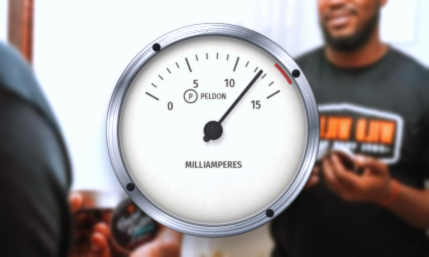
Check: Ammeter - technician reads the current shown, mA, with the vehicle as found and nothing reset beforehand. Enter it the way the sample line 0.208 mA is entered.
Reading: 12.5 mA
